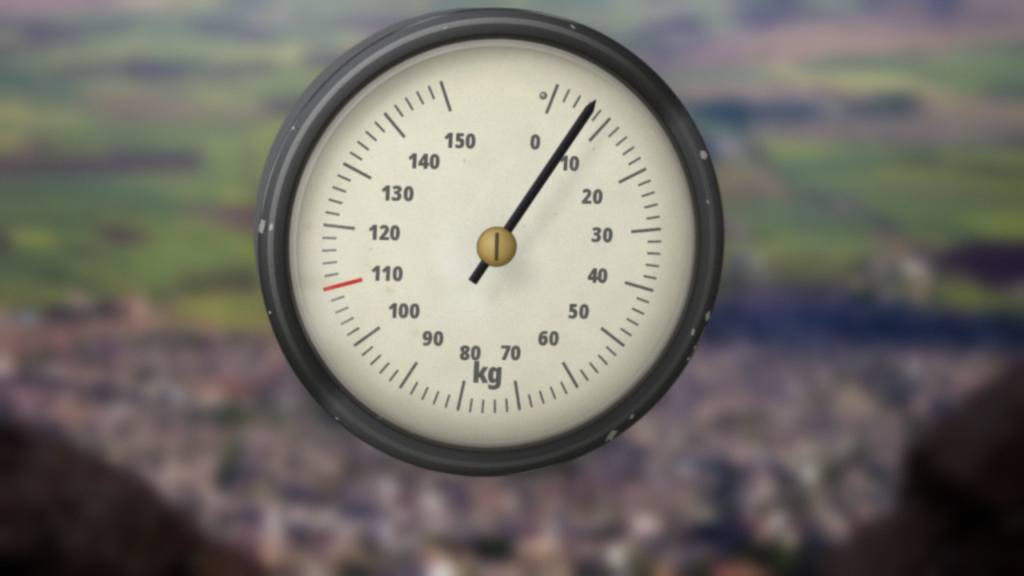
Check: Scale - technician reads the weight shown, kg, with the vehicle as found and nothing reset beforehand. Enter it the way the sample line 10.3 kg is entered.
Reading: 6 kg
